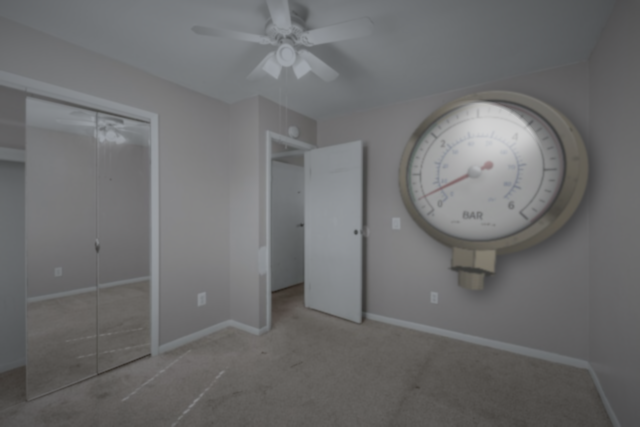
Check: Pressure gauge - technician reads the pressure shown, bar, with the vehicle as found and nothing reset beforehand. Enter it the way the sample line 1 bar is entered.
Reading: 0.4 bar
